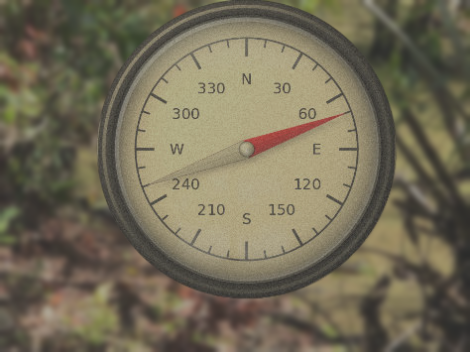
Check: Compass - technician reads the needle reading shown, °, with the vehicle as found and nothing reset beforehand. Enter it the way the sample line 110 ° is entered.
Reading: 70 °
